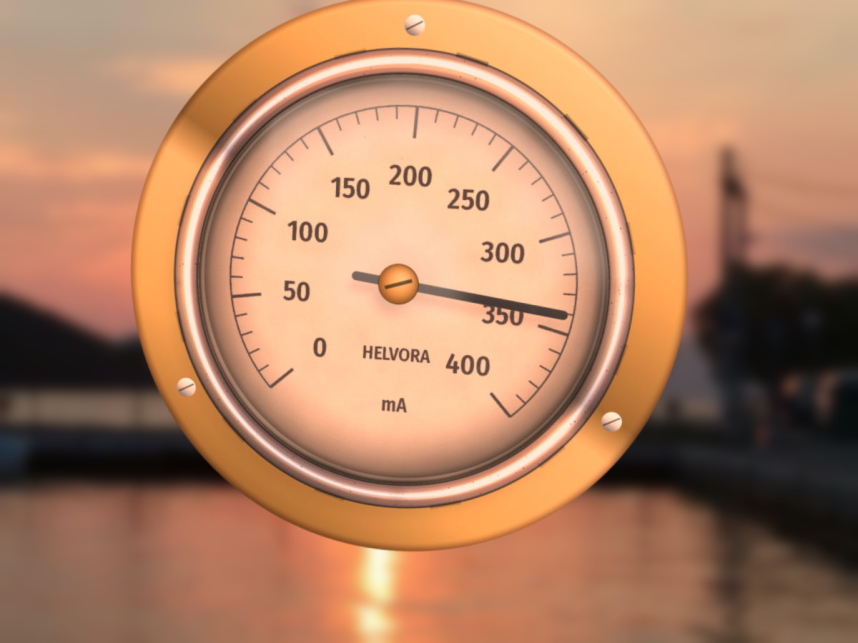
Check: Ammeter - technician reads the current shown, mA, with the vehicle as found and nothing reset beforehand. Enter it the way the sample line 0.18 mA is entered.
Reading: 340 mA
